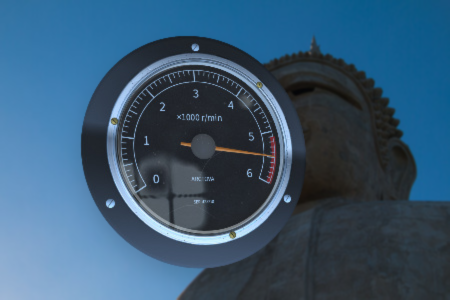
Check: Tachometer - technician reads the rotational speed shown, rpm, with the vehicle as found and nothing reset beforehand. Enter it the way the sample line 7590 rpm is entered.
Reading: 5500 rpm
